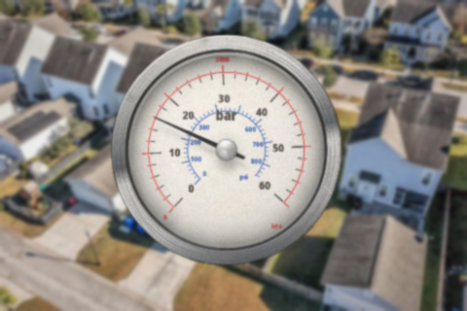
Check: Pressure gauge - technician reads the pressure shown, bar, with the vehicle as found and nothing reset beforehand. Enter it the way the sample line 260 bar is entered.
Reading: 16 bar
